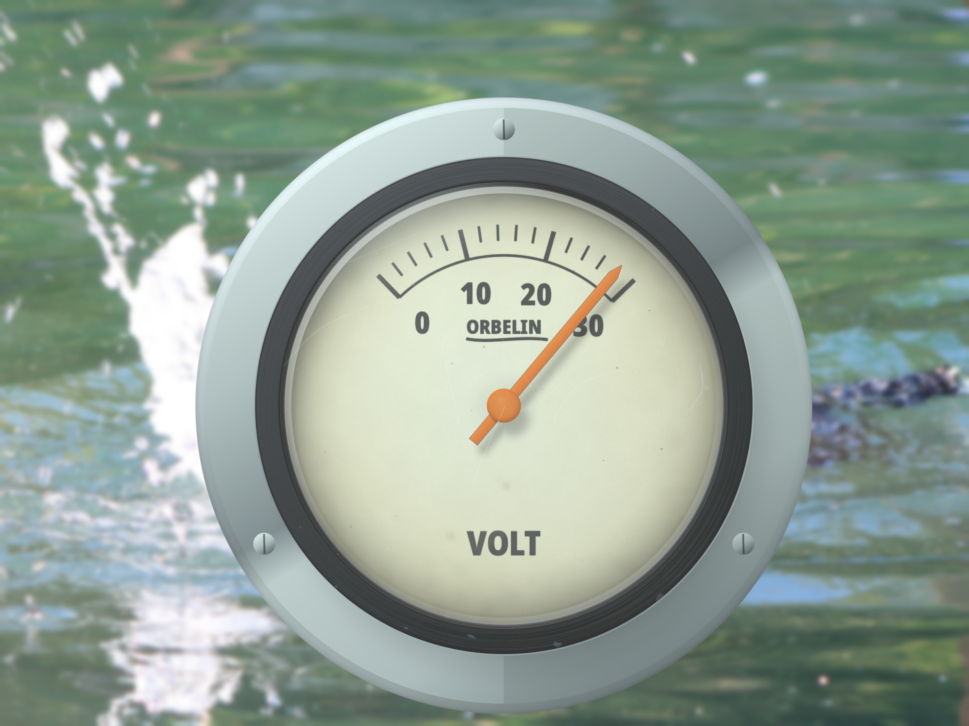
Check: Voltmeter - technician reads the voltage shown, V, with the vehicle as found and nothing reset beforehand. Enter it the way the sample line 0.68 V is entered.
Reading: 28 V
